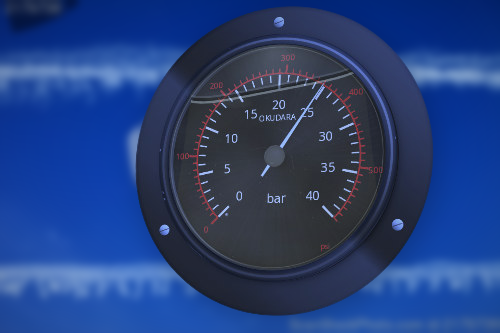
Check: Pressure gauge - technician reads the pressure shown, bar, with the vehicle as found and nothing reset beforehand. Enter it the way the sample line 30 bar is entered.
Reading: 25 bar
